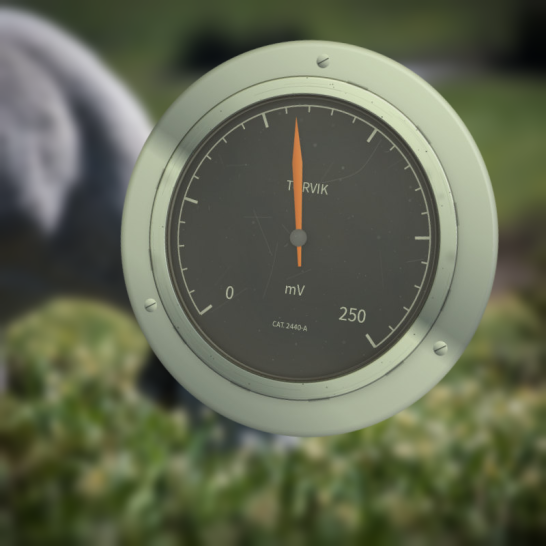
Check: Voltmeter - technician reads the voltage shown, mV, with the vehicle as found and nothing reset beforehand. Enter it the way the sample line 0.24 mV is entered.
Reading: 115 mV
